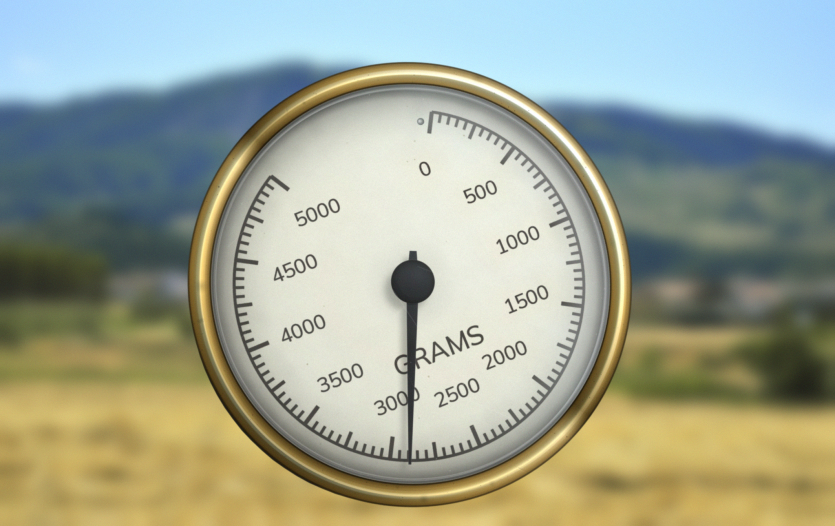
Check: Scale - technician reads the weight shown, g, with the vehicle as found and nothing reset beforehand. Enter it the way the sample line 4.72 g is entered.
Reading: 2900 g
